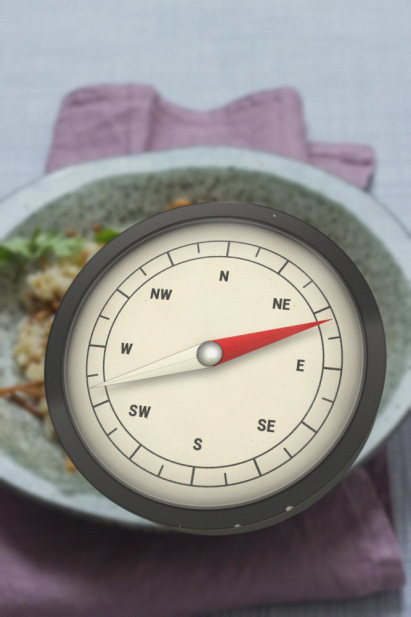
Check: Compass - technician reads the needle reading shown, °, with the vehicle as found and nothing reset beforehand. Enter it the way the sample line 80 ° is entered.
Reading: 67.5 °
